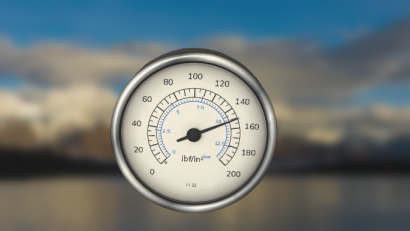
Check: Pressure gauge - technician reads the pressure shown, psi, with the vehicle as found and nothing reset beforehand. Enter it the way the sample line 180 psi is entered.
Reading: 150 psi
